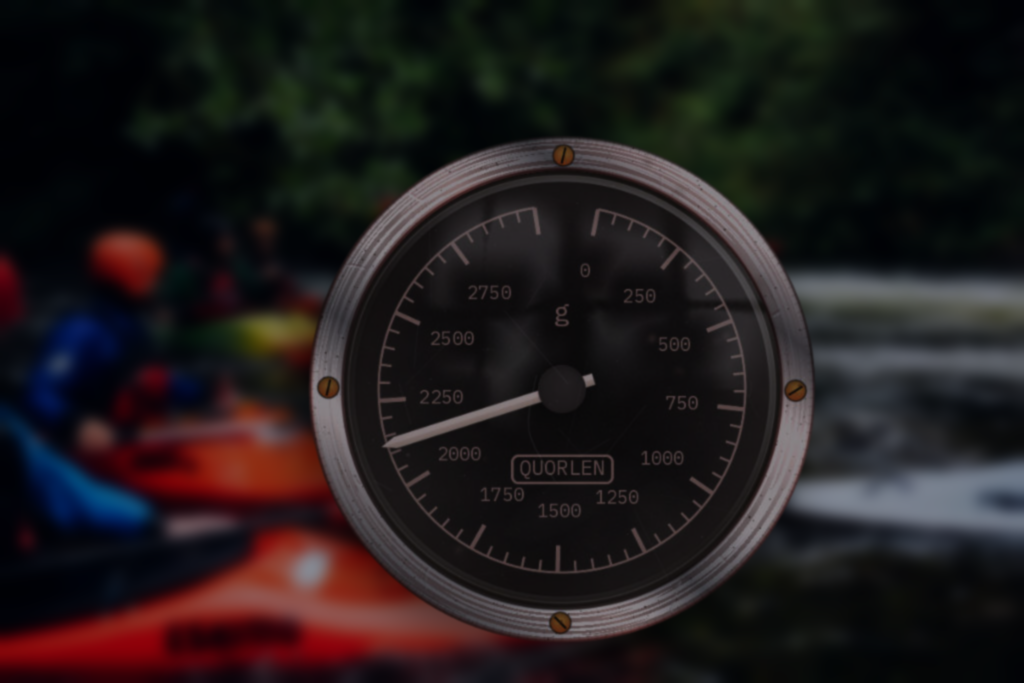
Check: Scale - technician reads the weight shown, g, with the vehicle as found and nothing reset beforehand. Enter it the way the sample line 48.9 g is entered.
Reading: 2125 g
